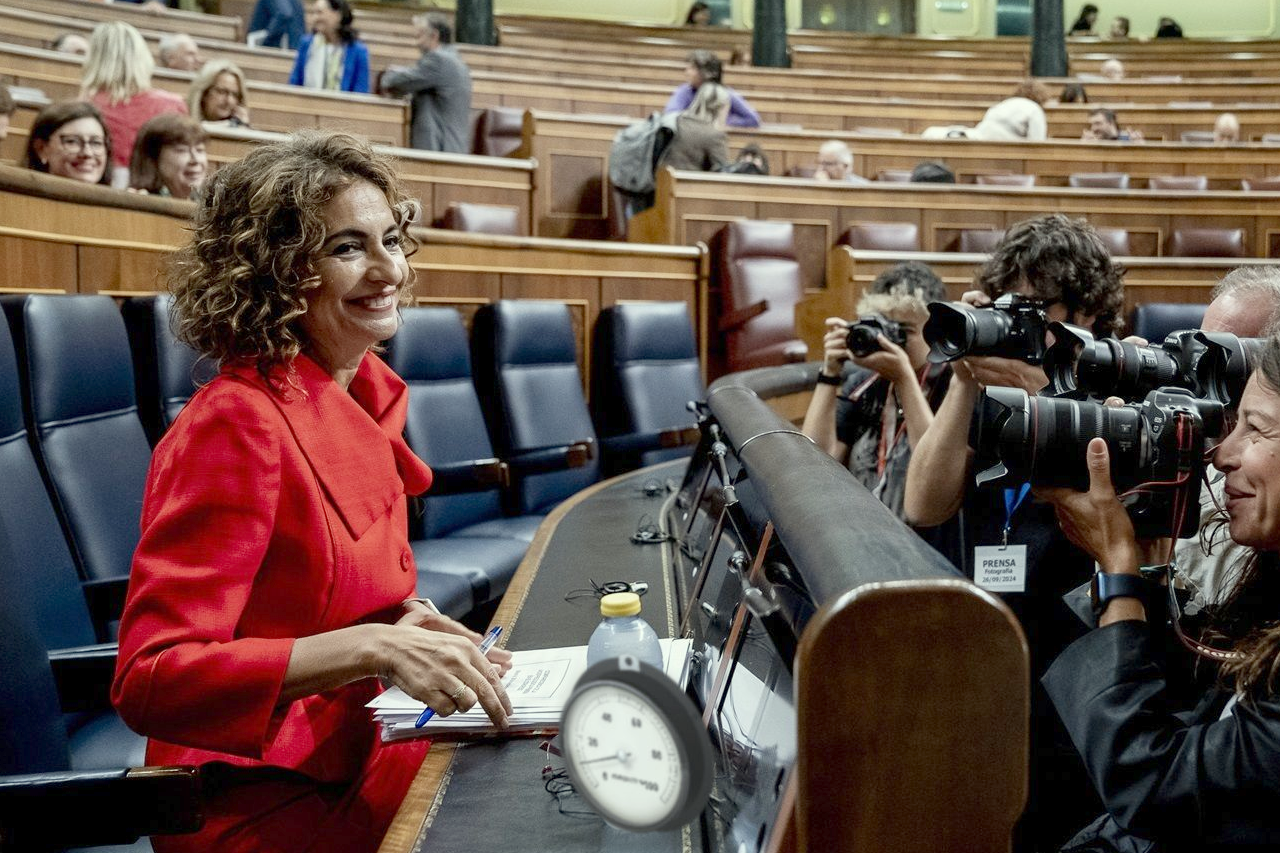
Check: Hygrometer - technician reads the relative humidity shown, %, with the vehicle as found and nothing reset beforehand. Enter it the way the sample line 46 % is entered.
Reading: 10 %
